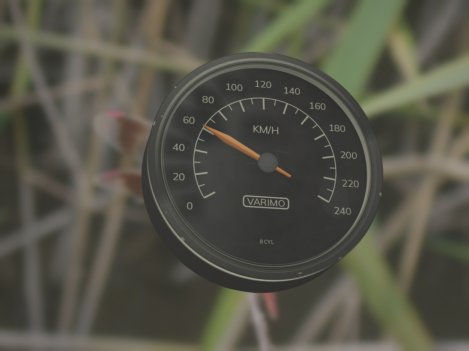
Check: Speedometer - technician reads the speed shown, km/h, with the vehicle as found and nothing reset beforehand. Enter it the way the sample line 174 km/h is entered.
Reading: 60 km/h
